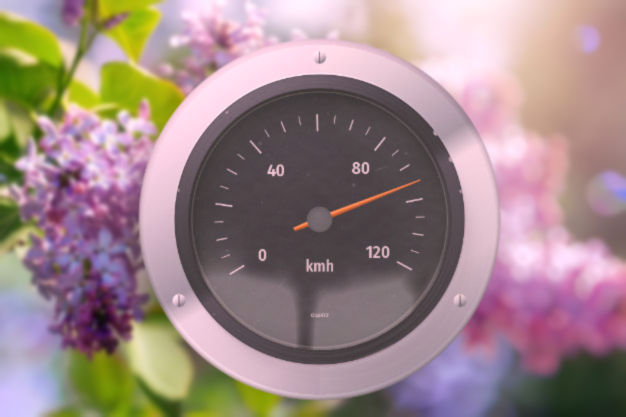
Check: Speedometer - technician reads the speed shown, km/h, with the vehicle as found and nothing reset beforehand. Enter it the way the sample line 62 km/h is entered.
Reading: 95 km/h
